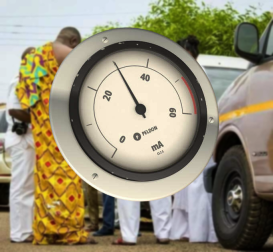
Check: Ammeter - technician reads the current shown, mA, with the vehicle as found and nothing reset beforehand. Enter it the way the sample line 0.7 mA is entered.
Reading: 30 mA
